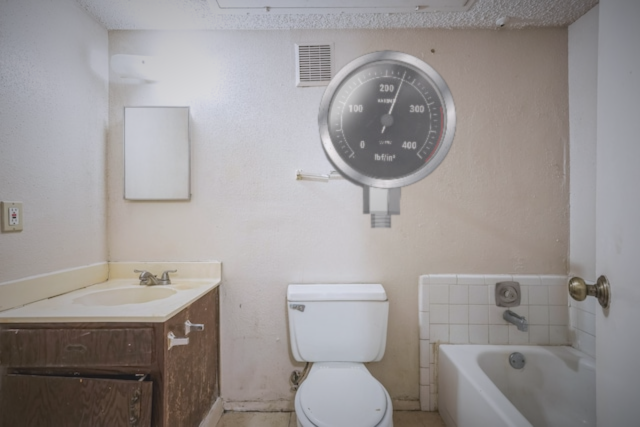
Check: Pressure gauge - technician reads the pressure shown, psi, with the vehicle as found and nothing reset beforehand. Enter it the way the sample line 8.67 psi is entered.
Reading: 230 psi
